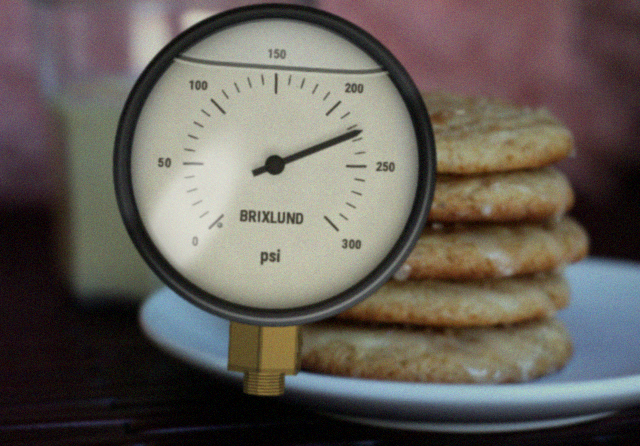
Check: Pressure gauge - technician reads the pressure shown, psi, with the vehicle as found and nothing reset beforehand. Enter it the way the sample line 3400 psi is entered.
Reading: 225 psi
